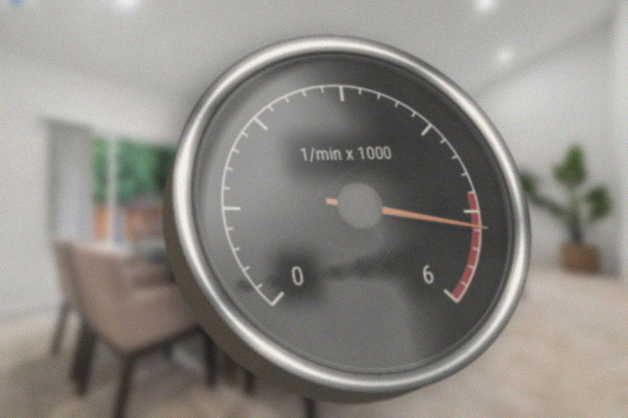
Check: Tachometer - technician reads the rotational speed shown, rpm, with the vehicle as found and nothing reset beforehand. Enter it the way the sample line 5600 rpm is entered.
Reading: 5200 rpm
